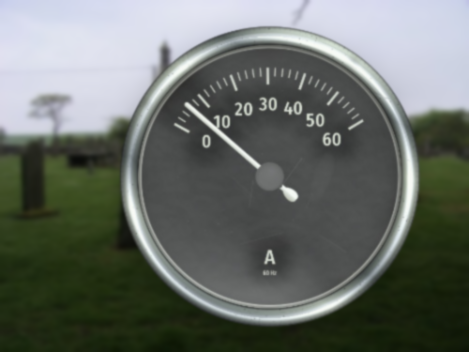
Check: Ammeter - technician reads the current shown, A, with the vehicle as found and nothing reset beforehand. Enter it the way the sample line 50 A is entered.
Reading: 6 A
